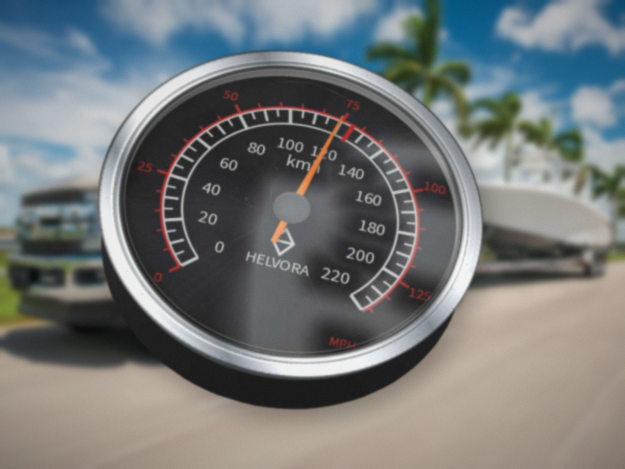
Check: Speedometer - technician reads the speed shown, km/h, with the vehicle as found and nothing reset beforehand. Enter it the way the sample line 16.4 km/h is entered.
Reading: 120 km/h
